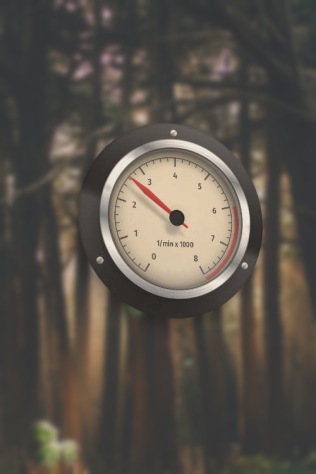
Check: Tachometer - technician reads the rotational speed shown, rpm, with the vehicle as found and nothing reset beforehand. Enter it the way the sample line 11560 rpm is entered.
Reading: 2600 rpm
